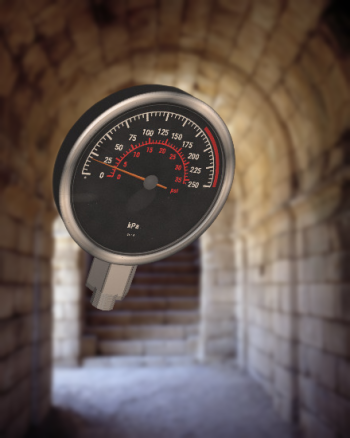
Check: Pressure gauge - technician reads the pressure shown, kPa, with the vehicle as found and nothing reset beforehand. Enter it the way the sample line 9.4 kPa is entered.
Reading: 20 kPa
